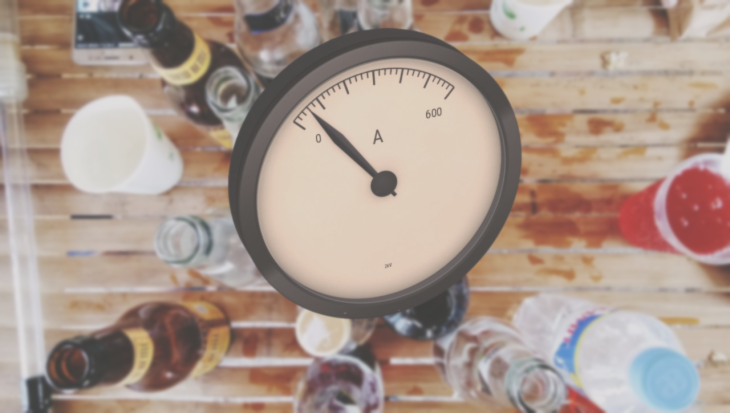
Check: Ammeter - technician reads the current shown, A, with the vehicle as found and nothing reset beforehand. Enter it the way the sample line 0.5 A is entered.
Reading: 60 A
